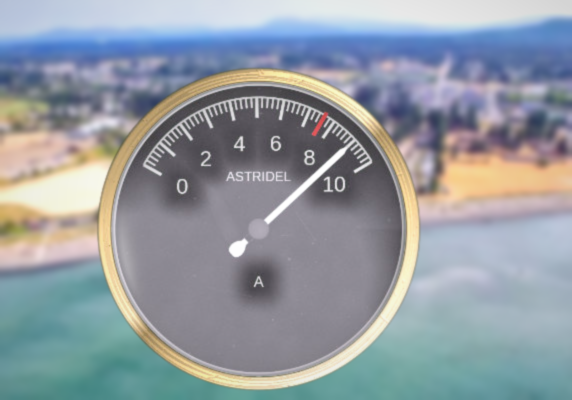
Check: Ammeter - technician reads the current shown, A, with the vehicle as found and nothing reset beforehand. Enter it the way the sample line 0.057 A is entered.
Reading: 9 A
